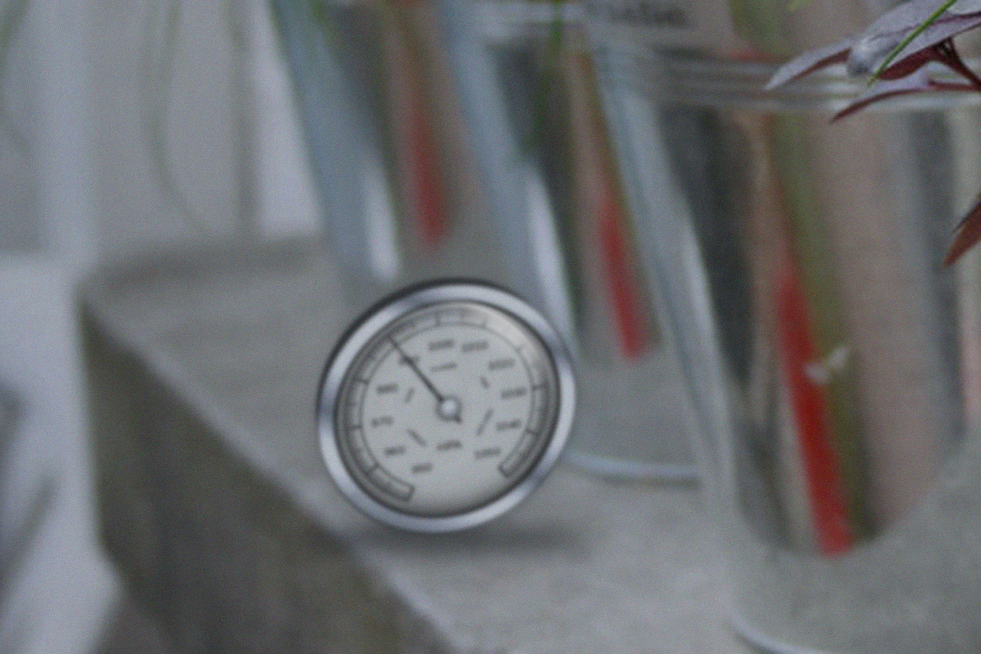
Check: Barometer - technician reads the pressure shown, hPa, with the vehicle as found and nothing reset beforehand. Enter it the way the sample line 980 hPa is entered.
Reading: 990 hPa
